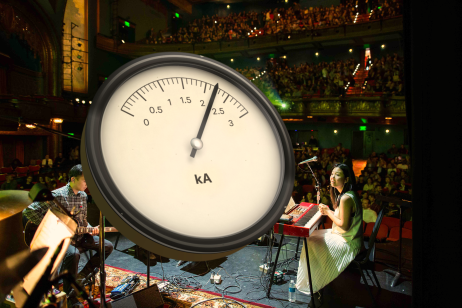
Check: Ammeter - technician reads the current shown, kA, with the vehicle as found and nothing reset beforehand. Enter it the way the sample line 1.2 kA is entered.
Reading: 2.2 kA
